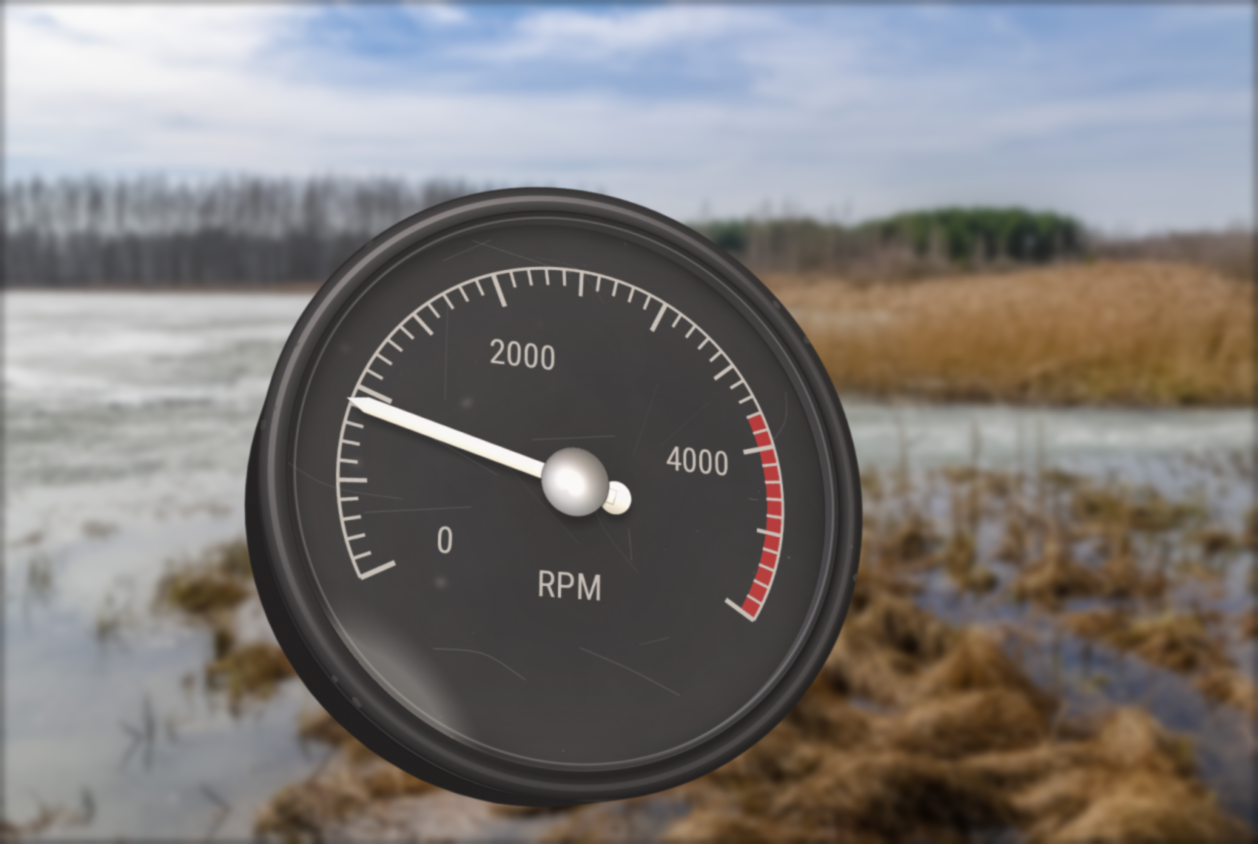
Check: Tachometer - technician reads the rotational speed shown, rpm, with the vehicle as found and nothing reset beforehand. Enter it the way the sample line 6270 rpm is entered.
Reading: 900 rpm
